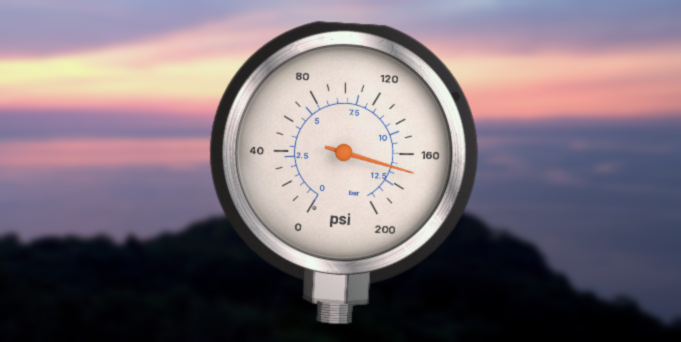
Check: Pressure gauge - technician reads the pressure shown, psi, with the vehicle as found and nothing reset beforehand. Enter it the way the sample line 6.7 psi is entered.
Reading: 170 psi
